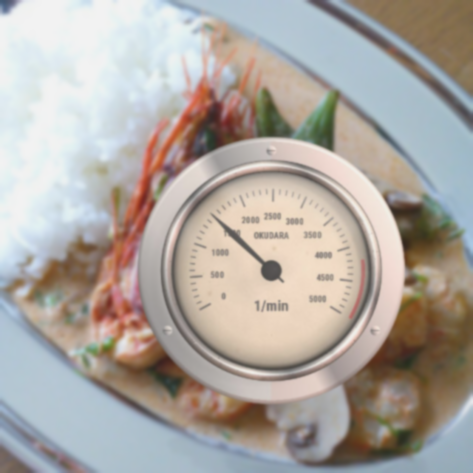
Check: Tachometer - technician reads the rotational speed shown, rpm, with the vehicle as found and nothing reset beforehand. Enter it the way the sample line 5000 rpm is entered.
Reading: 1500 rpm
